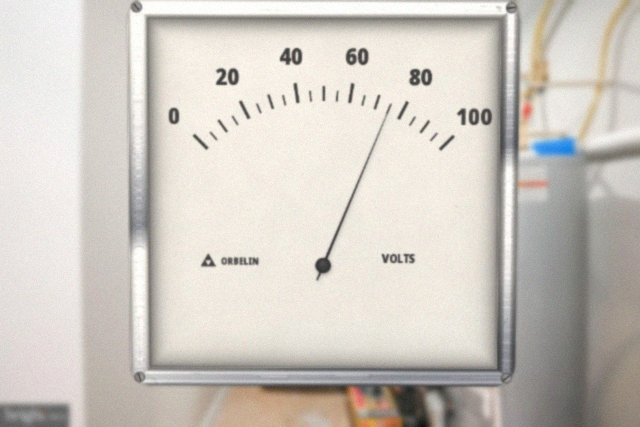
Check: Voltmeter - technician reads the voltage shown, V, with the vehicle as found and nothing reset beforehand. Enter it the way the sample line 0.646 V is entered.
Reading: 75 V
